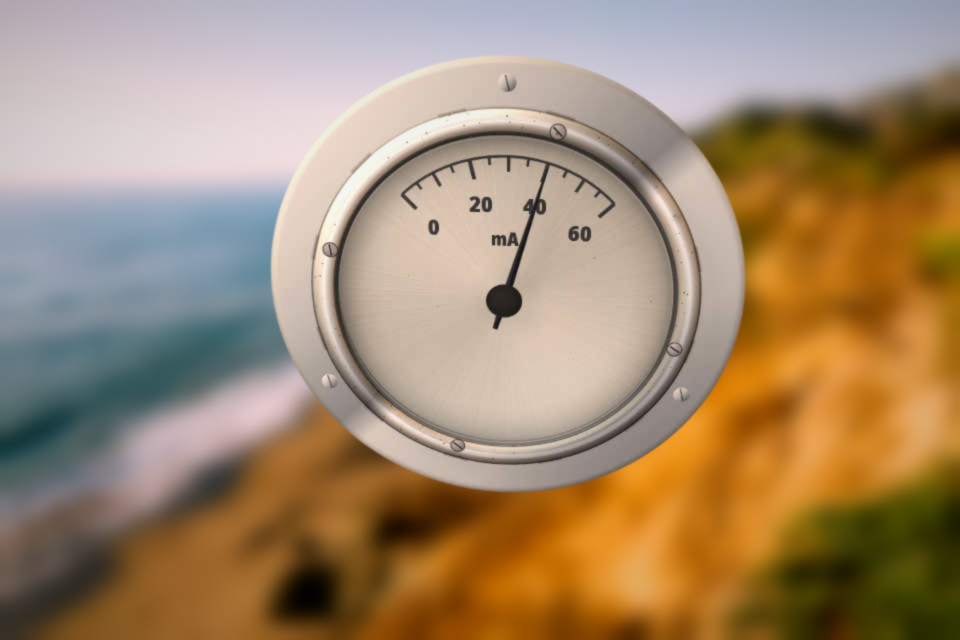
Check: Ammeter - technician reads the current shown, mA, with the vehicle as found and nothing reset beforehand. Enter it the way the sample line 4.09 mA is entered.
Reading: 40 mA
